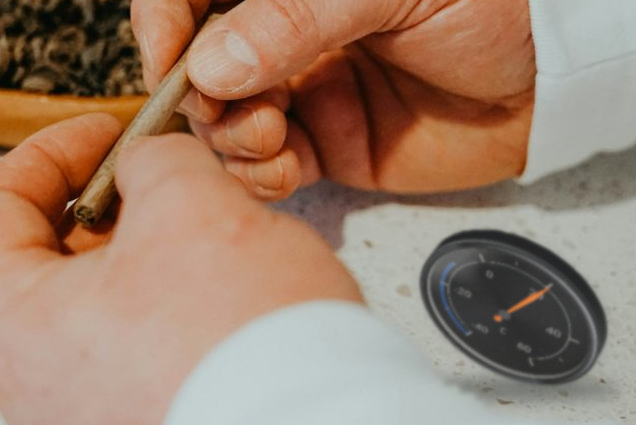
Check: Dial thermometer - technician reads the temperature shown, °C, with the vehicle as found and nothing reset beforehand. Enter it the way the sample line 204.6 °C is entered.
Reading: 20 °C
